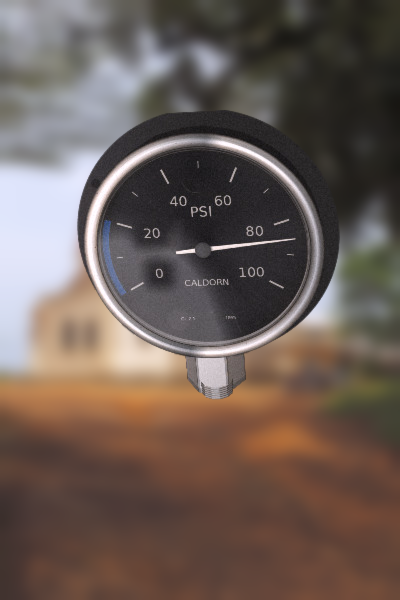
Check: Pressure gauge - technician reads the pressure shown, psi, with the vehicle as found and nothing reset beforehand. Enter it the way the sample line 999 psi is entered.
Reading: 85 psi
